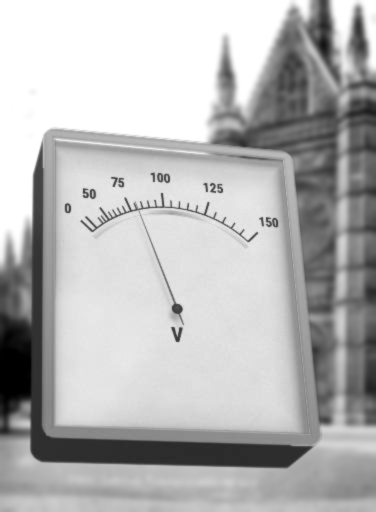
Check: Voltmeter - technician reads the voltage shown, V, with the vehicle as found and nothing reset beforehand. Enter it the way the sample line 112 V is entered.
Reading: 80 V
